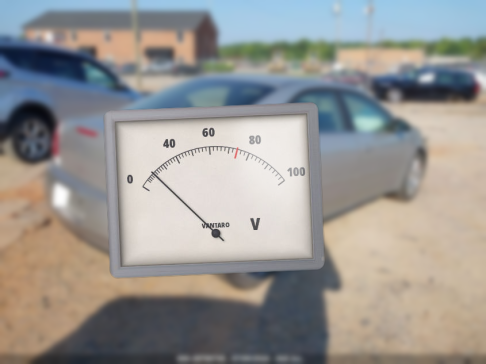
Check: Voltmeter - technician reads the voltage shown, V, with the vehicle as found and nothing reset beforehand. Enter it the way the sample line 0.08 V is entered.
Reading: 20 V
